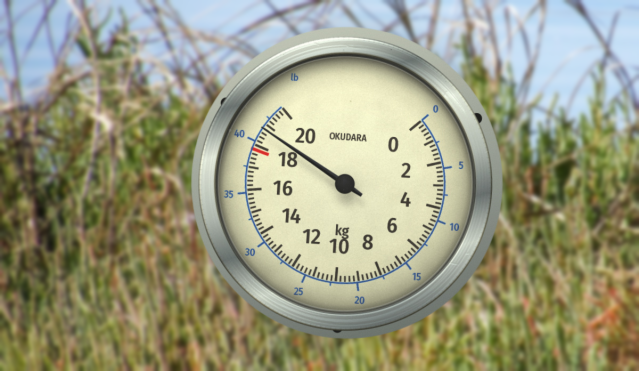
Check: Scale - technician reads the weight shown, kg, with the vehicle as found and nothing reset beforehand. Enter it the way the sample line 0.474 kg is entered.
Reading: 18.8 kg
